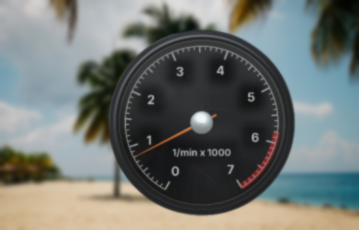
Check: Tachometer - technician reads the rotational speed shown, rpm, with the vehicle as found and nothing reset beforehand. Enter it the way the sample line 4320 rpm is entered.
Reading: 800 rpm
